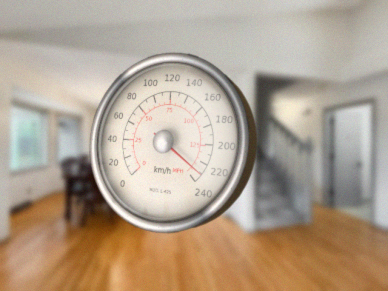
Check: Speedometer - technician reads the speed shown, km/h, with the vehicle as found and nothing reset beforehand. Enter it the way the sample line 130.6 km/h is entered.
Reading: 230 km/h
